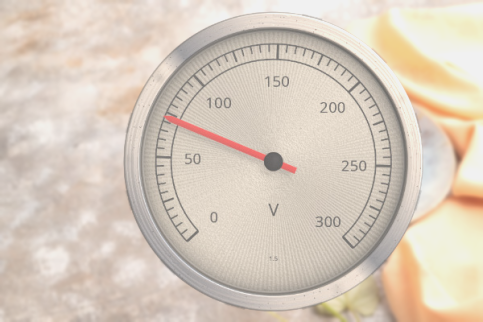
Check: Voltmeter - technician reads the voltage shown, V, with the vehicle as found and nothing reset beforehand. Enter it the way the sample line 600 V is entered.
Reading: 72.5 V
